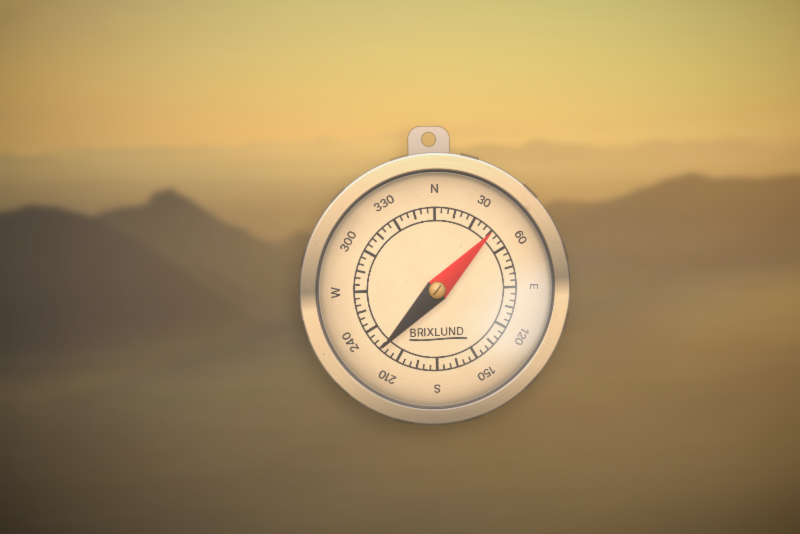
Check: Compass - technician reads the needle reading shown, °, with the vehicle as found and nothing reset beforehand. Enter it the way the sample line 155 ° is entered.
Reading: 45 °
